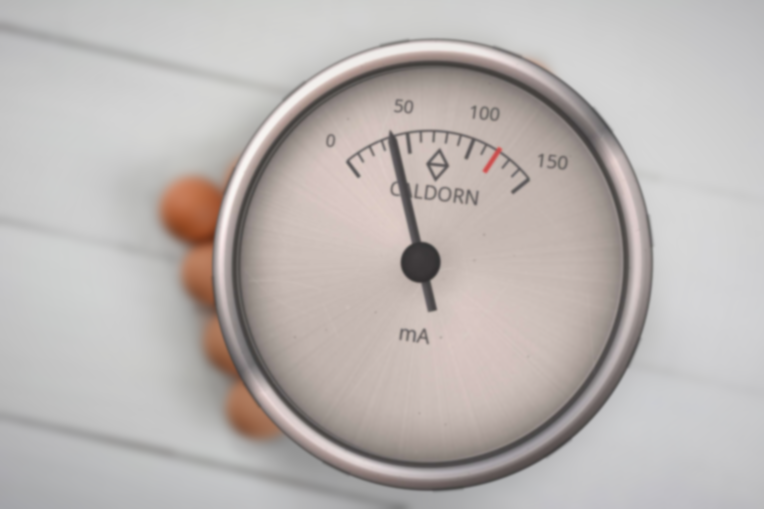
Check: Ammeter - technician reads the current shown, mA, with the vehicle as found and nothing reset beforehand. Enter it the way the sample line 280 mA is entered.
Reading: 40 mA
